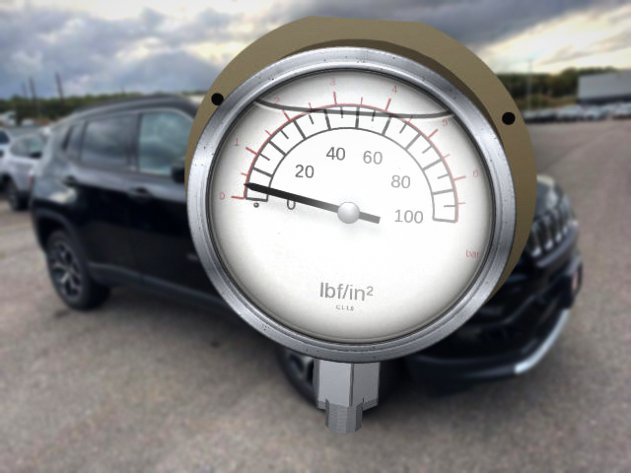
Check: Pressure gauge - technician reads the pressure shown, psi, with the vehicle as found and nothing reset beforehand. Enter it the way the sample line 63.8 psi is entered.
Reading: 5 psi
